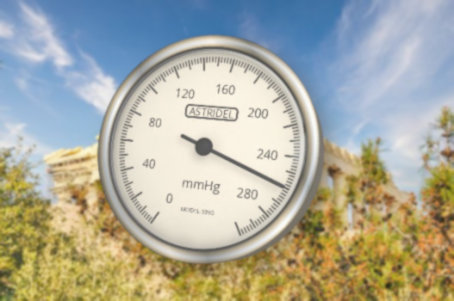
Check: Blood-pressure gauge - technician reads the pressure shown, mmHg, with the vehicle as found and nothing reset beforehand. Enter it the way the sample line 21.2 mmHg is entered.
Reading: 260 mmHg
